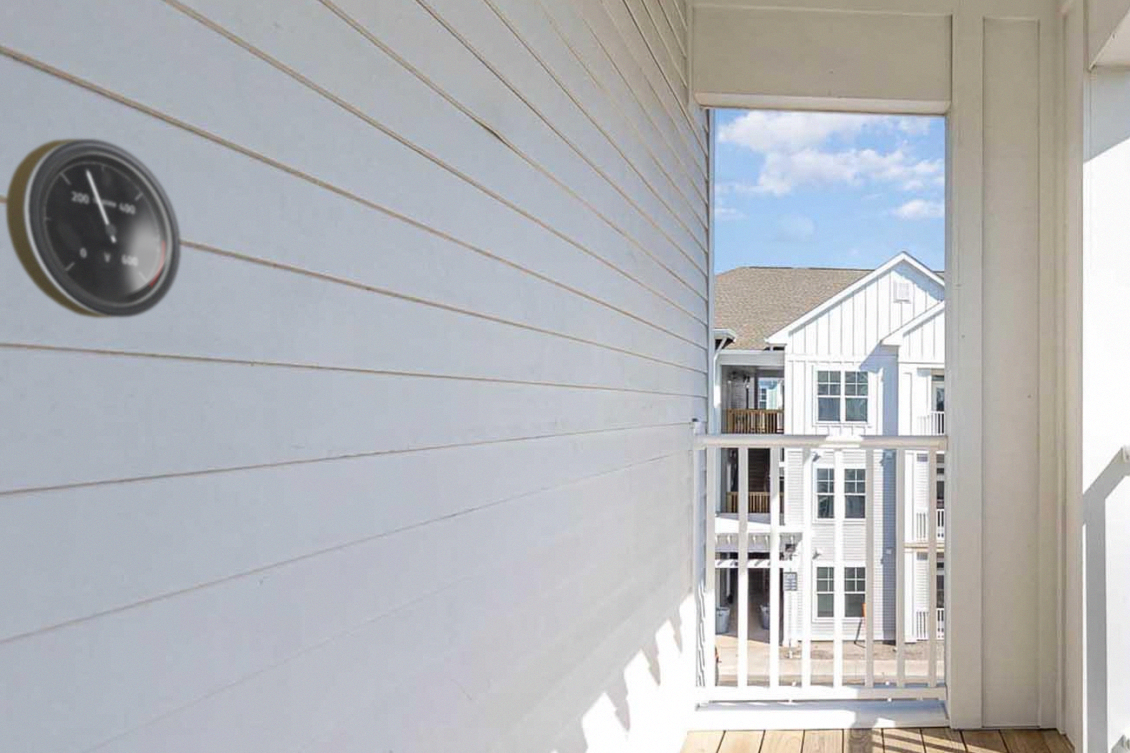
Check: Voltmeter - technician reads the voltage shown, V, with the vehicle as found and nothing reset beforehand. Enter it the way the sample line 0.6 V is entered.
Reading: 250 V
